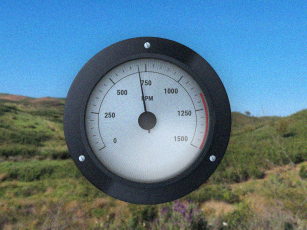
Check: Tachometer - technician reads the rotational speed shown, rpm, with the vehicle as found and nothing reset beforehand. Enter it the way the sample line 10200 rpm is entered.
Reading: 700 rpm
